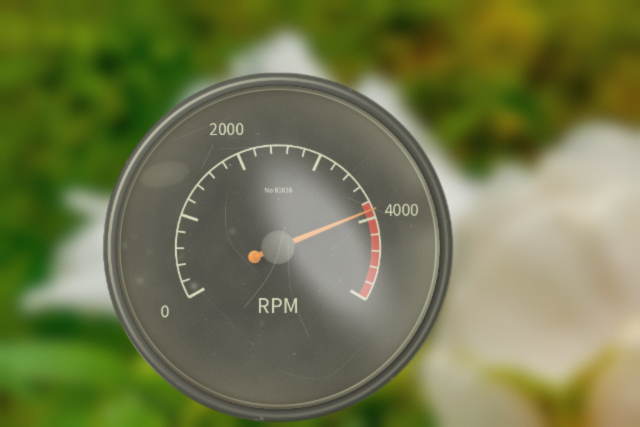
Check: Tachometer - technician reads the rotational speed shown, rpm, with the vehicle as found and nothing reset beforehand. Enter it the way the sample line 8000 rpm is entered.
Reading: 3900 rpm
